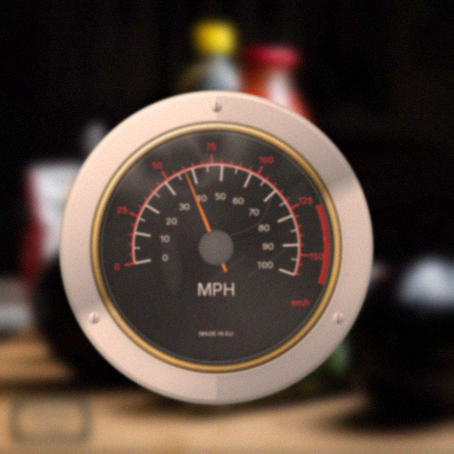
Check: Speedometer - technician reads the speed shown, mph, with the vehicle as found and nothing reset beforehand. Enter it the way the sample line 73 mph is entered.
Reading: 37.5 mph
